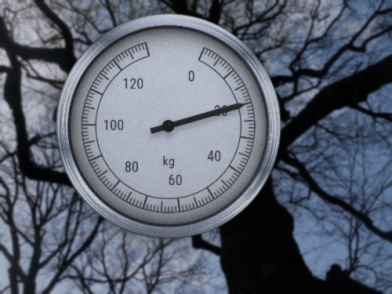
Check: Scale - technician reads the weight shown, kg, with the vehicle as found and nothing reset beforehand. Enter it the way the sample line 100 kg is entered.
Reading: 20 kg
